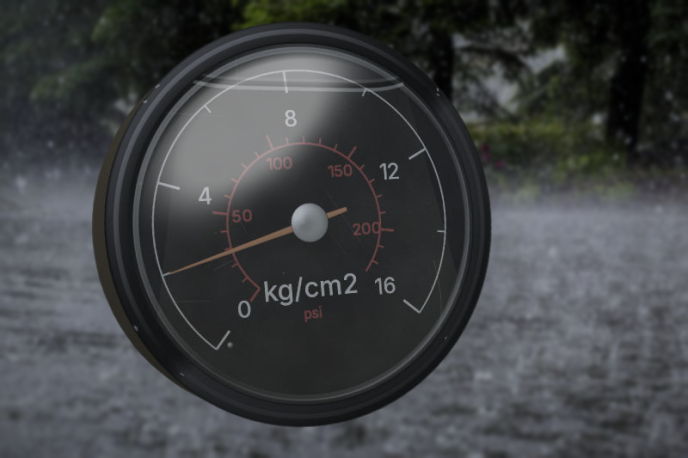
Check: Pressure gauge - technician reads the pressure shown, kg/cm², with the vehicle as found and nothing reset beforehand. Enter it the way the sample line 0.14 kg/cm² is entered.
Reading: 2 kg/cm²
